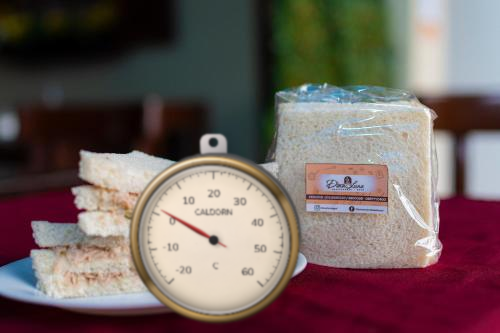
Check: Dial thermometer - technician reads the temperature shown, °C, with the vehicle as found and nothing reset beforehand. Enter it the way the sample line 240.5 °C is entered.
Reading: 2 °C
